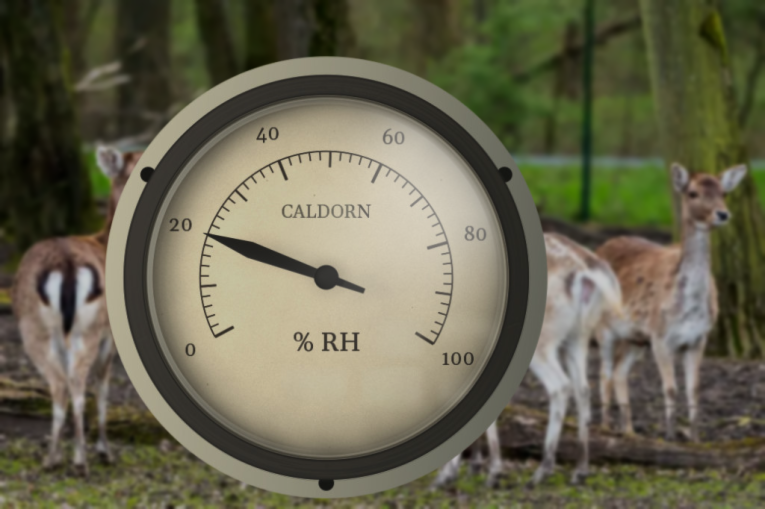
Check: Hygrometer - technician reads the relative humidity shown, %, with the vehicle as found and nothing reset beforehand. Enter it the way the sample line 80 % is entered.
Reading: 20 %
